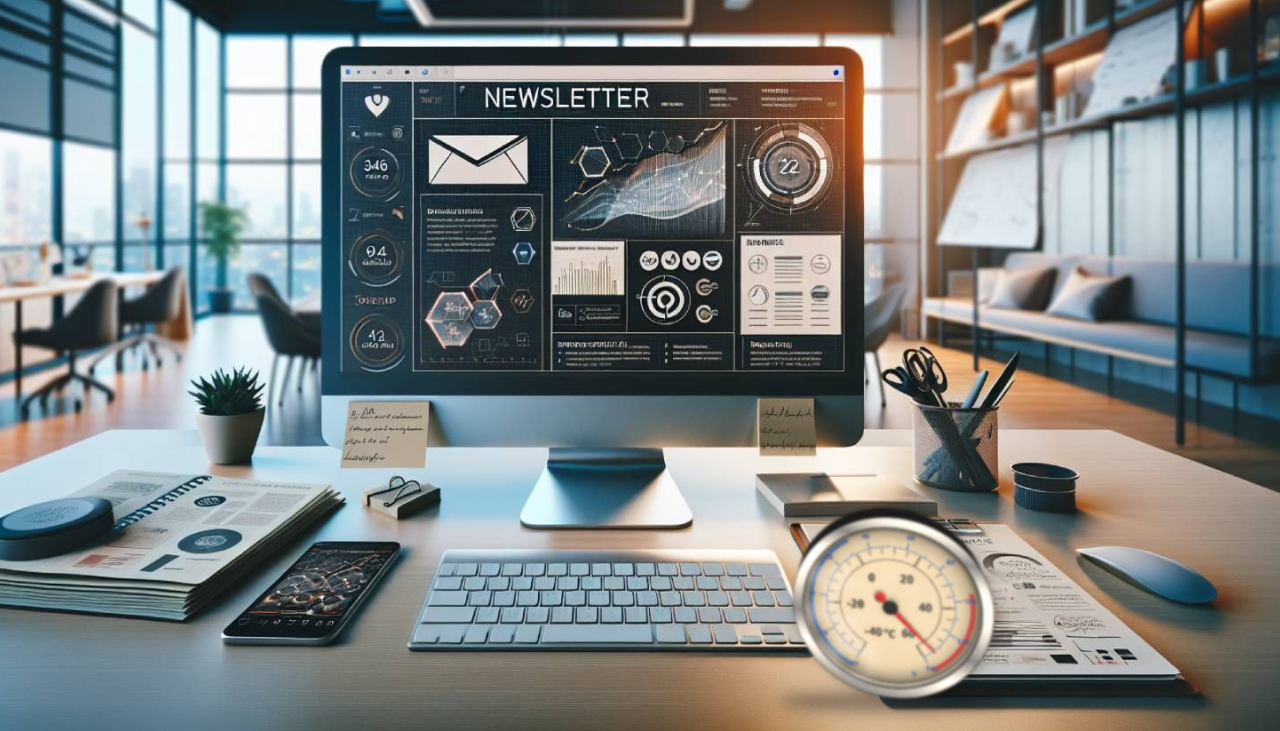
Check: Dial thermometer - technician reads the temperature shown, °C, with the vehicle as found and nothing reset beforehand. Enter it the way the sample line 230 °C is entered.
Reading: 56 °C
